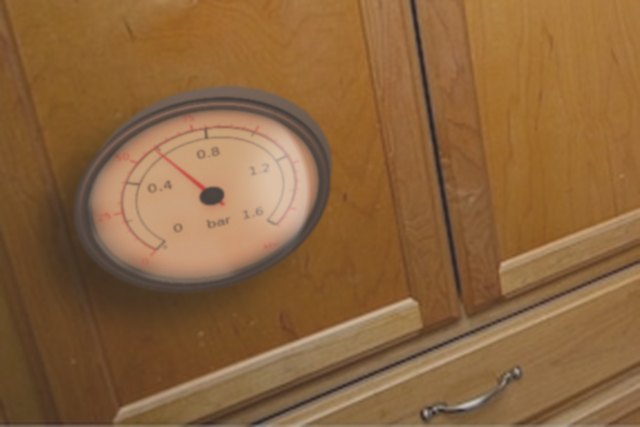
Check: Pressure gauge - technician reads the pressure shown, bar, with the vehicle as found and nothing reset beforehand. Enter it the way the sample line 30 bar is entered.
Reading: 0.6 bar
